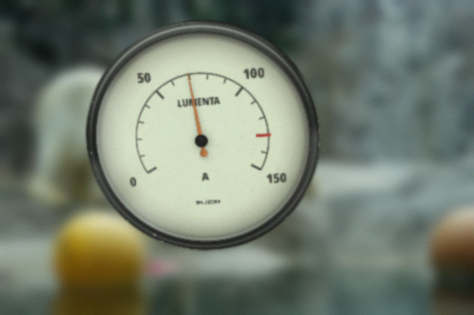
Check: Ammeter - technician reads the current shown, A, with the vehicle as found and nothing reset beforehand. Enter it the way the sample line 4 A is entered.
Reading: 70 A
